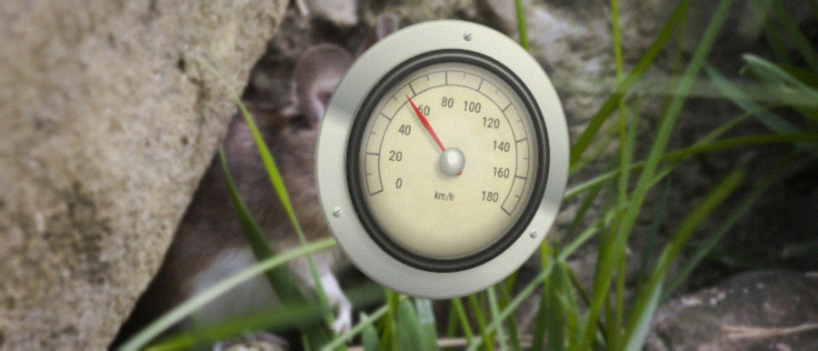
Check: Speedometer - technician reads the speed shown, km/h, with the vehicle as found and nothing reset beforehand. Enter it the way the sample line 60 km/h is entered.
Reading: 55 km/h
